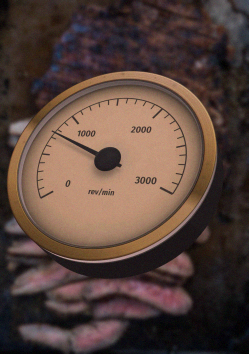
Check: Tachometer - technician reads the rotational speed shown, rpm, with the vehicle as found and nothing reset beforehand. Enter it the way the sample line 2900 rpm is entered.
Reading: 750 rpm
